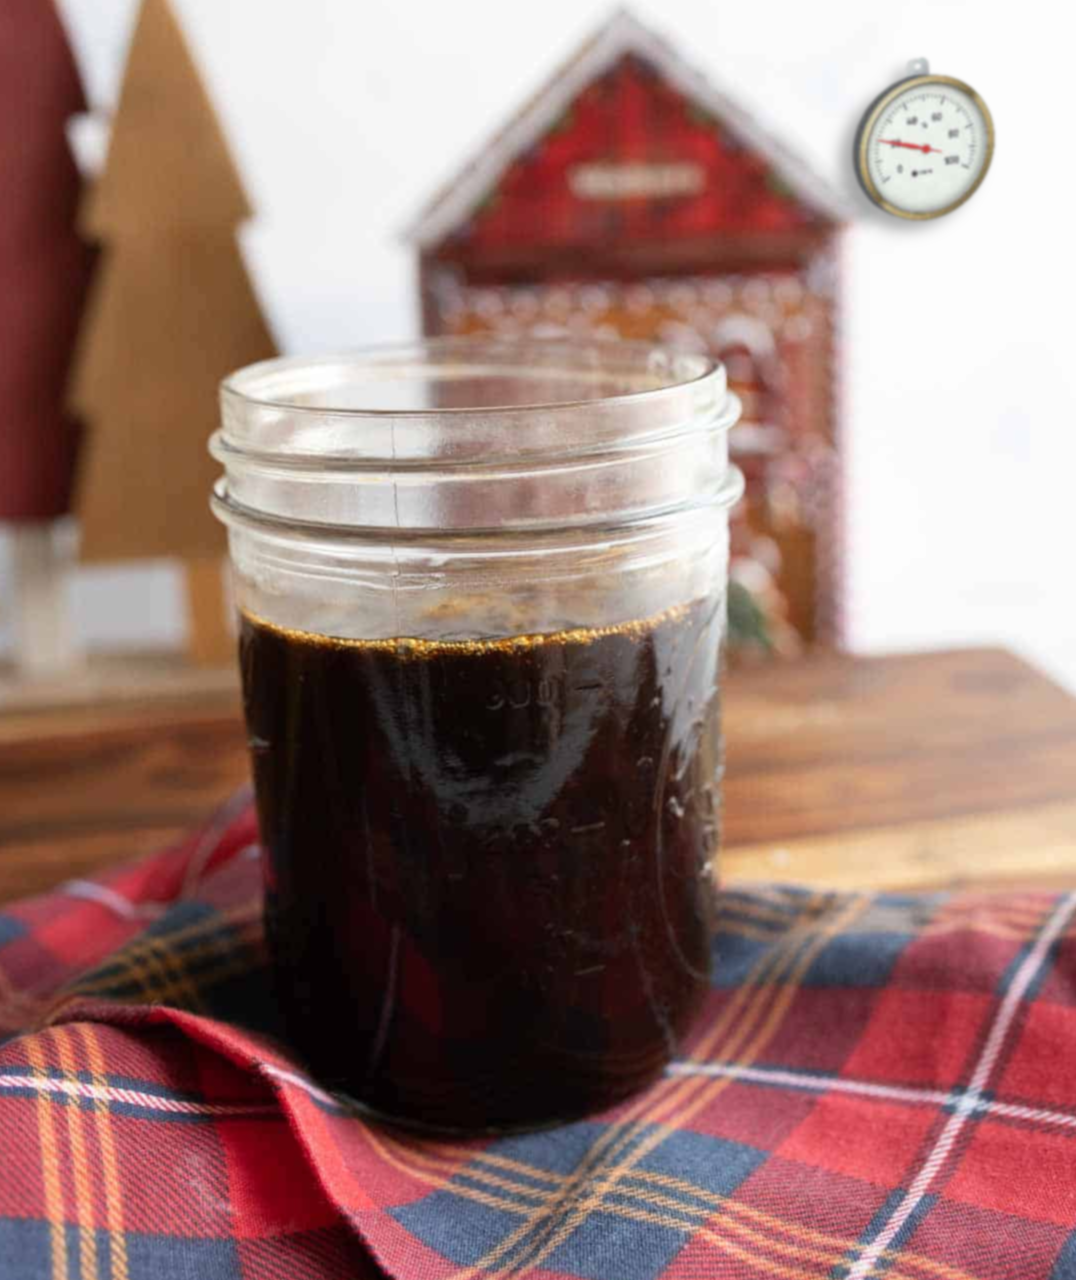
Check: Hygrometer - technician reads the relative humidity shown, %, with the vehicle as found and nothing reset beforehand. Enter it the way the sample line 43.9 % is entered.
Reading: 20 %
